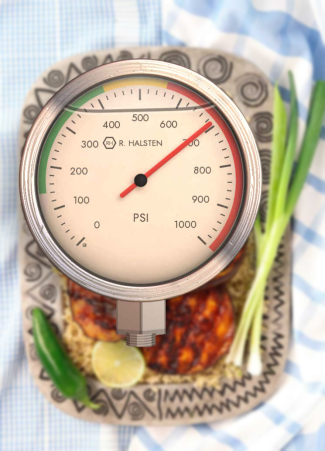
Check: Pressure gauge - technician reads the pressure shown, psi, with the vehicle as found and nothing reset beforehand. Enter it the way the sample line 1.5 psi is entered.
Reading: 690 psi
